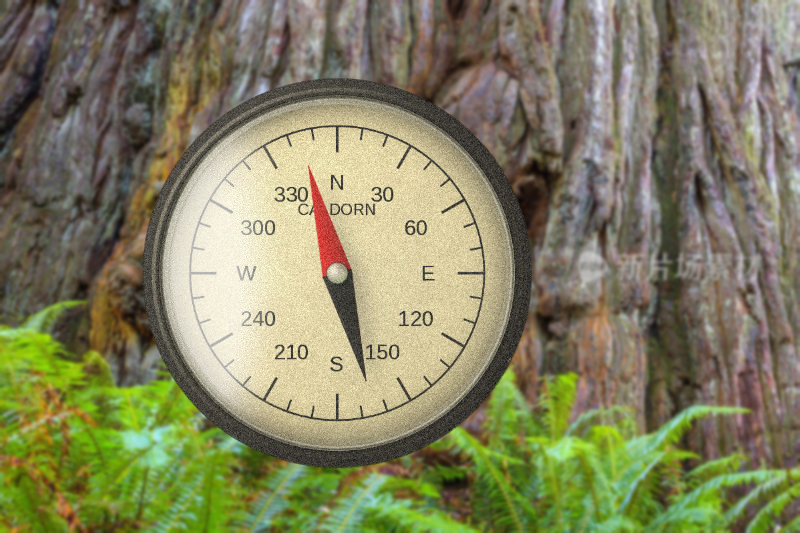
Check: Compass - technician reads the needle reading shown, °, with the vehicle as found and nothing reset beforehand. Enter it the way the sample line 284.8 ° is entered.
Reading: 345 °
